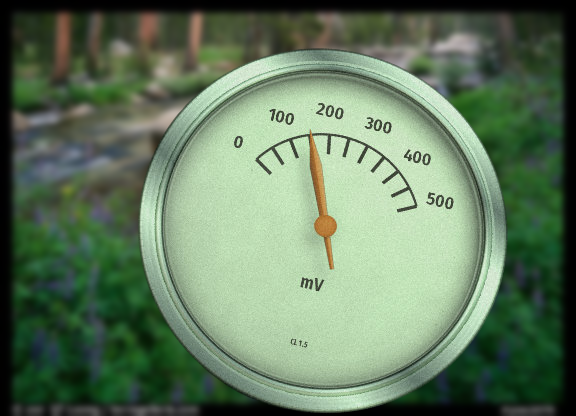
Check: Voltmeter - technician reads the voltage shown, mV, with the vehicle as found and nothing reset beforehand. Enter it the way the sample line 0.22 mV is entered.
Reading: 150 mV
